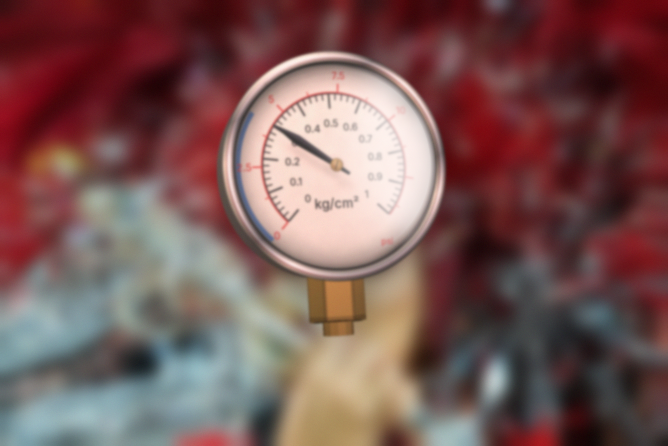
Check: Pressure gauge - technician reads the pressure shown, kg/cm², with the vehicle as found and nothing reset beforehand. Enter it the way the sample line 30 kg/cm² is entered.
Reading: 0.3 kg/cm²
